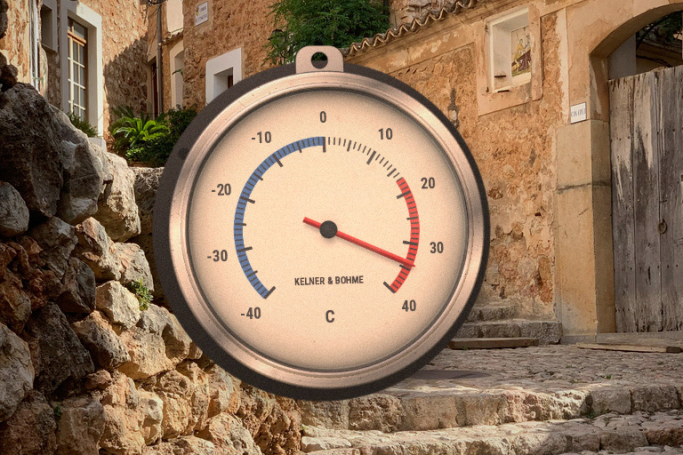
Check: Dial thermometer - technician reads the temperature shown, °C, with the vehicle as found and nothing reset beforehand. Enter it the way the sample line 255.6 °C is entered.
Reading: 34 °C
